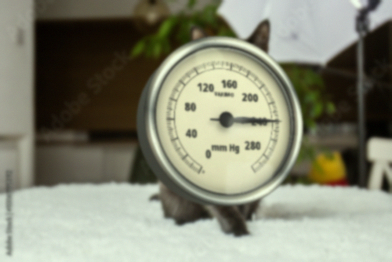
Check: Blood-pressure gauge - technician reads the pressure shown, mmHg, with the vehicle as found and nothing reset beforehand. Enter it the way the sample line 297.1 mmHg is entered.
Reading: 240 mmHg
